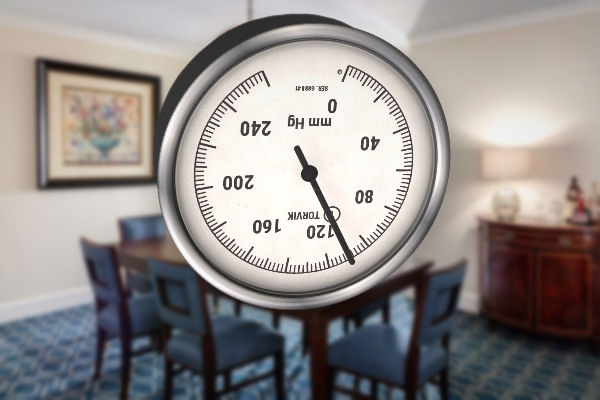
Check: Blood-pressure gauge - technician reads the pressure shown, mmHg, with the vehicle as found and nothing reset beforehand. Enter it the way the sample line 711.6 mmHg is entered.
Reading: 110 mmHg
